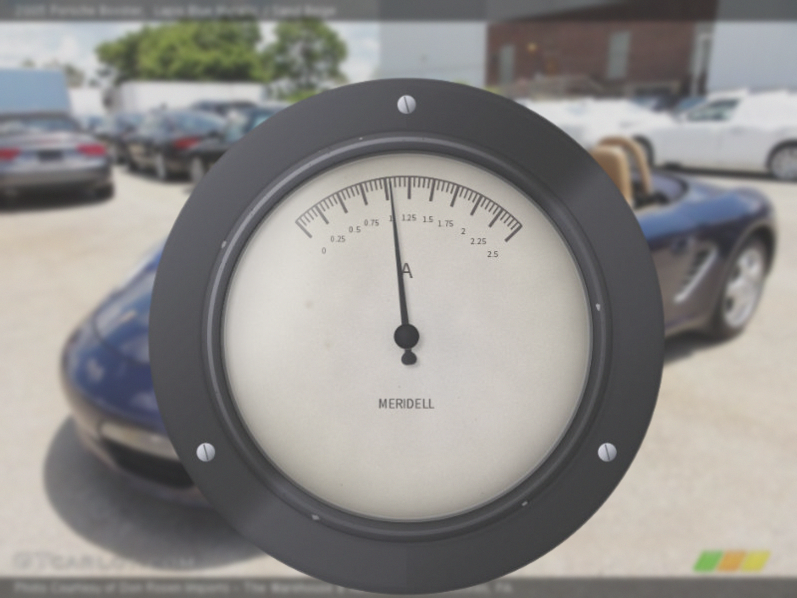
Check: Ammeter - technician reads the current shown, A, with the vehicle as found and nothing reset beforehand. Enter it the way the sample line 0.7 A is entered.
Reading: 1.05 A
